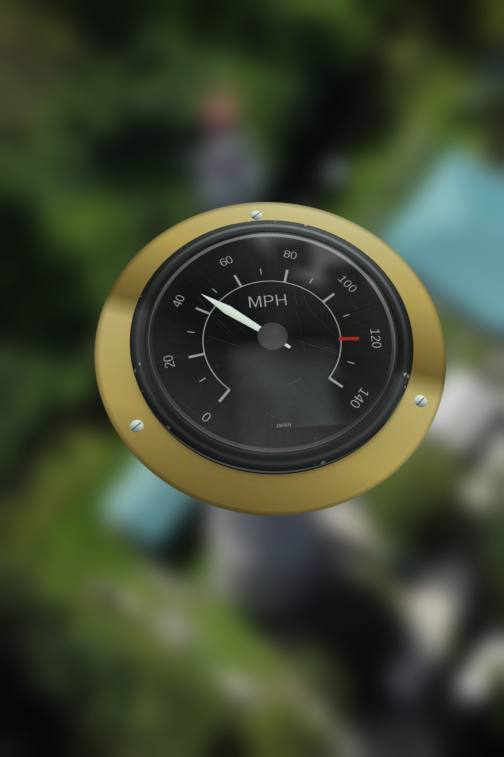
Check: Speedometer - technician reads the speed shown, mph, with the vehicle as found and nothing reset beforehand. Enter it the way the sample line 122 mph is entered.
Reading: 45 mph
